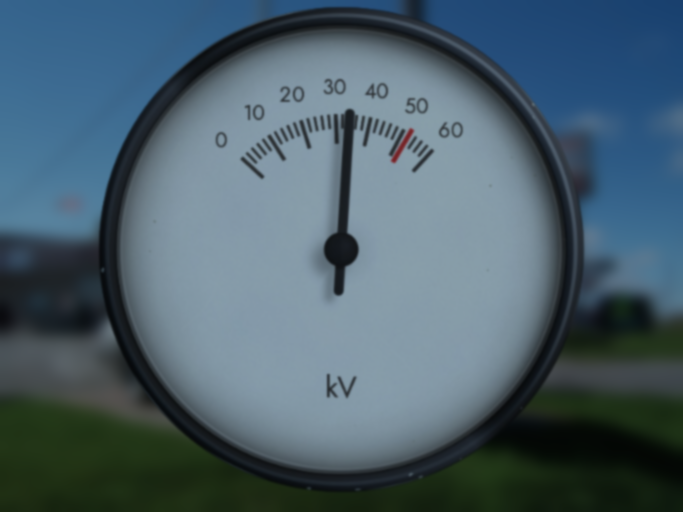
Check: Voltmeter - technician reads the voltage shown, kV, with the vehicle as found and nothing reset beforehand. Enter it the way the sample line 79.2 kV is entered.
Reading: 34 kV
